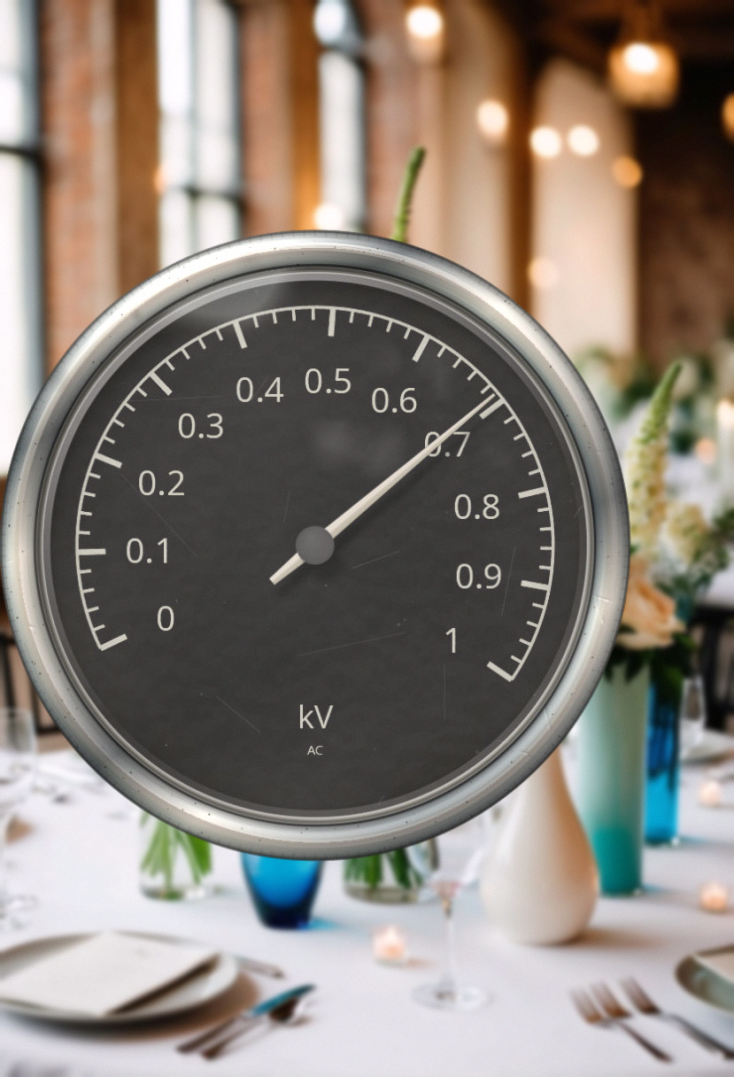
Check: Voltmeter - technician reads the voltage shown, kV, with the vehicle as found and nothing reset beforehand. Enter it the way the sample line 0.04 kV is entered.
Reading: 0.69 kV
